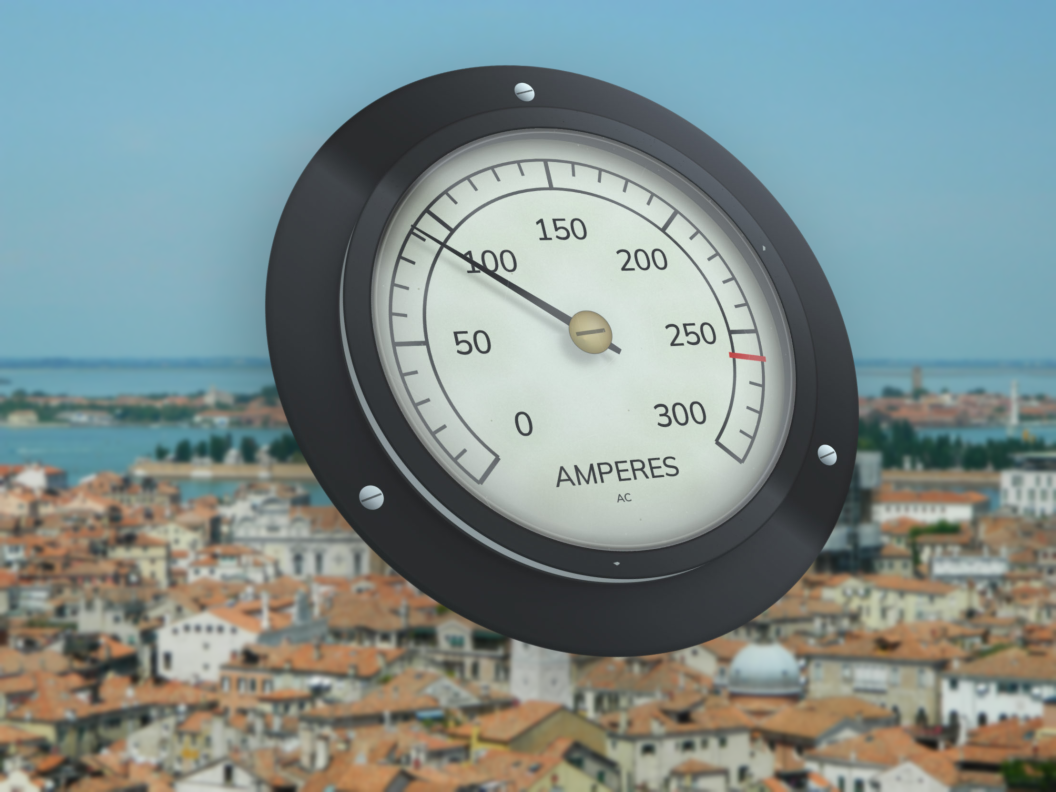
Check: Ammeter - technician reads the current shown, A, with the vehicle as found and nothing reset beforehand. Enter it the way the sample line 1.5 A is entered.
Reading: 90 A
